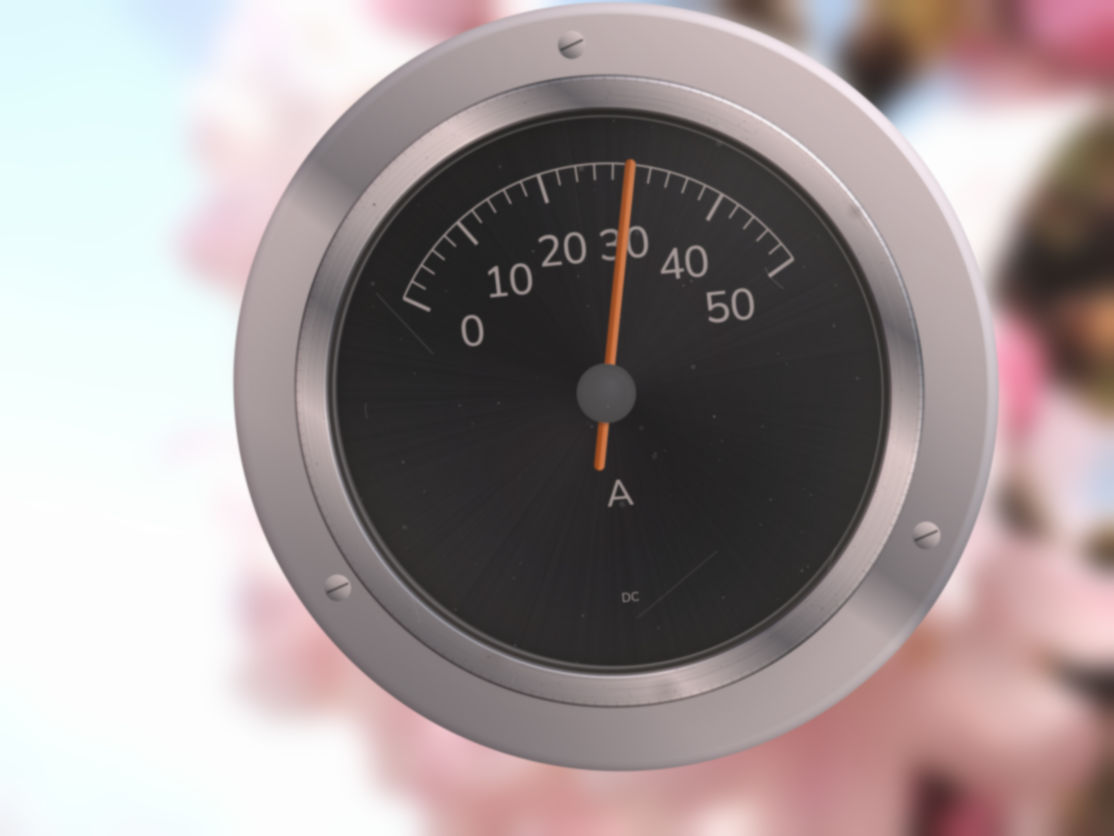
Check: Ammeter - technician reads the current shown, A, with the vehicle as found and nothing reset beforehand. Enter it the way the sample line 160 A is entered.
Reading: 30 A
